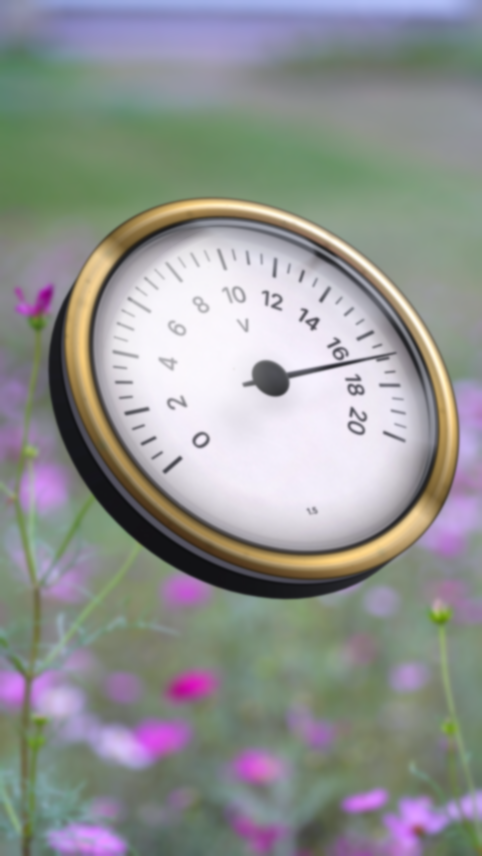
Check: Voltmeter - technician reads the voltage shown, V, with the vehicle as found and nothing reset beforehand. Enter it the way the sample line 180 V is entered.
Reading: 17 V
